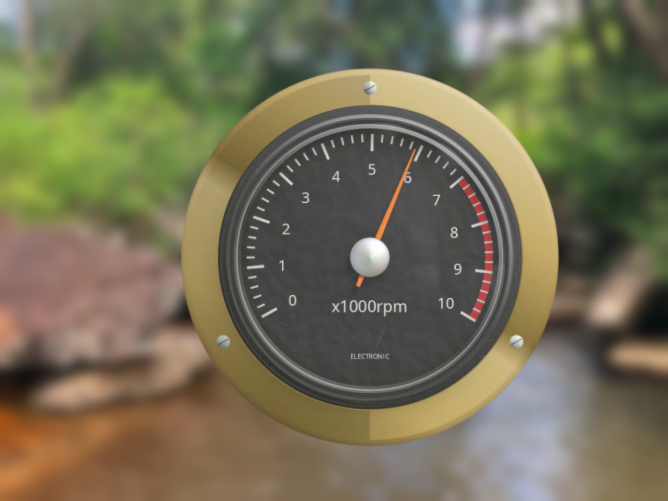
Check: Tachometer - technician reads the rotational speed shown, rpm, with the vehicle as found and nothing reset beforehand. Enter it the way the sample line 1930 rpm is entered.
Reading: 5900 rpm
